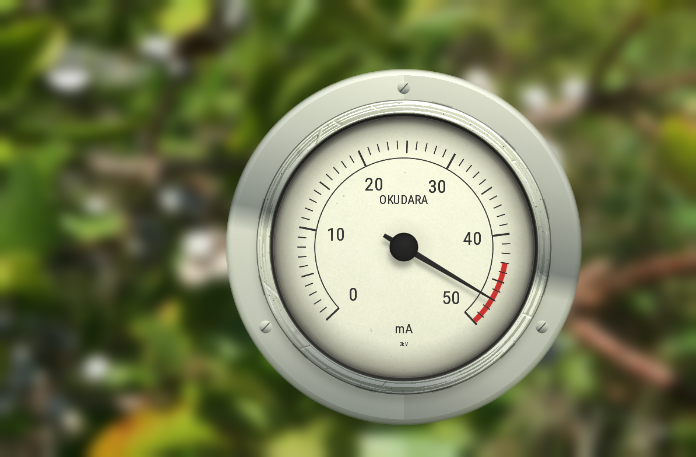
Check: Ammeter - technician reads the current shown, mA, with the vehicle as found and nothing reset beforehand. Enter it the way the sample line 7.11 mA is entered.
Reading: 47 mA
